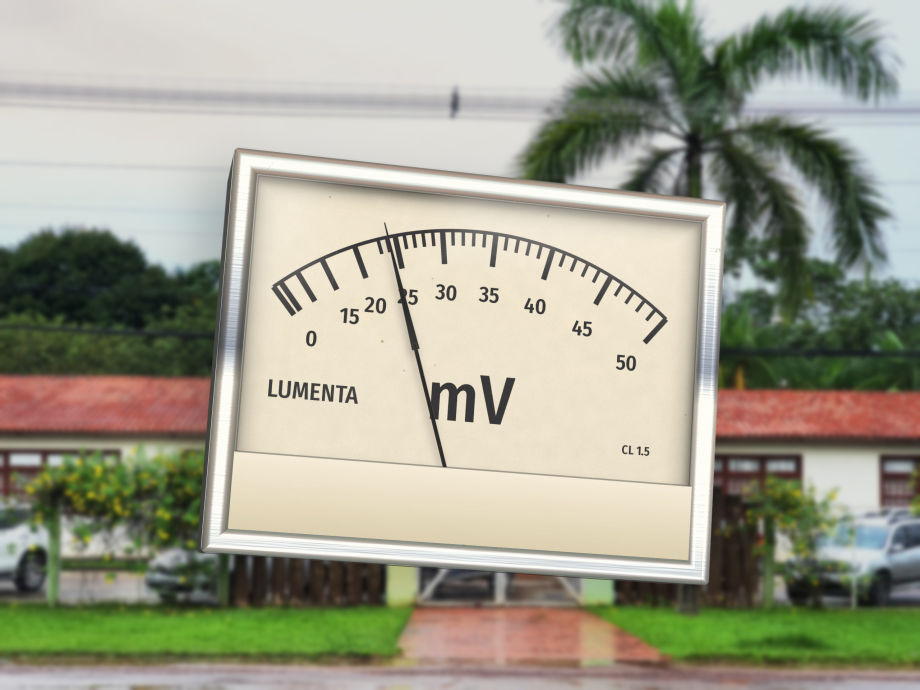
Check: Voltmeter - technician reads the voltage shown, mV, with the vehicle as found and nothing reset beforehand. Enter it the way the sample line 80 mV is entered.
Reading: 24 mV
